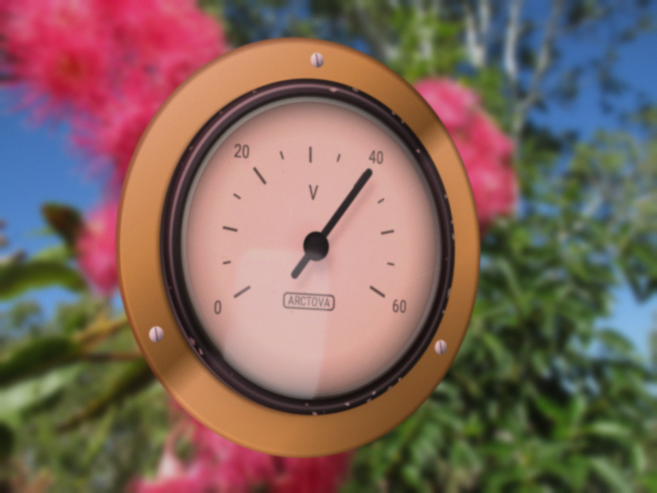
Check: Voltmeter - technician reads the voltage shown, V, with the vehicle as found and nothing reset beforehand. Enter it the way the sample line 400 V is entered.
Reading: 40 V
